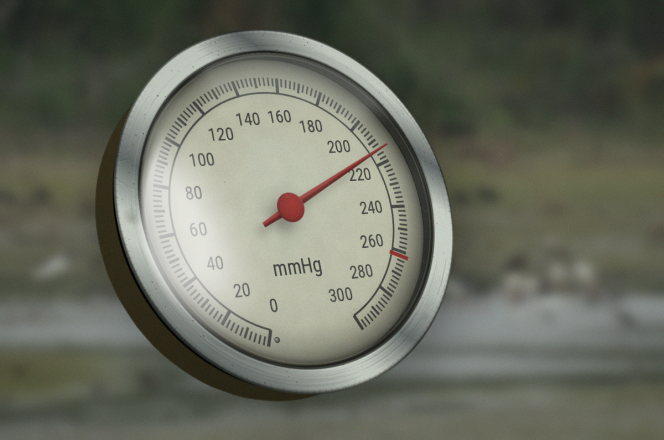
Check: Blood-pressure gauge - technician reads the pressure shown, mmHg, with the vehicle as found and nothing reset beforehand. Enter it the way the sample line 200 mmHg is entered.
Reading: 214 mmHg
